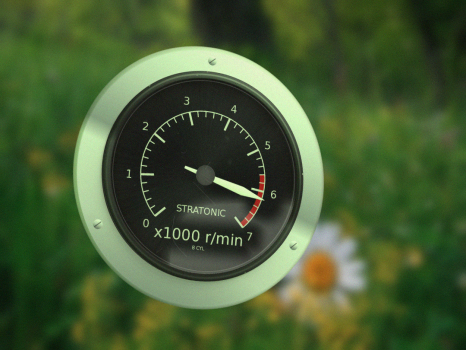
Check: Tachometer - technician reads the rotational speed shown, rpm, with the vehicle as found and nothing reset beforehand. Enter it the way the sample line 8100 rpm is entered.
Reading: 6200 rpm
